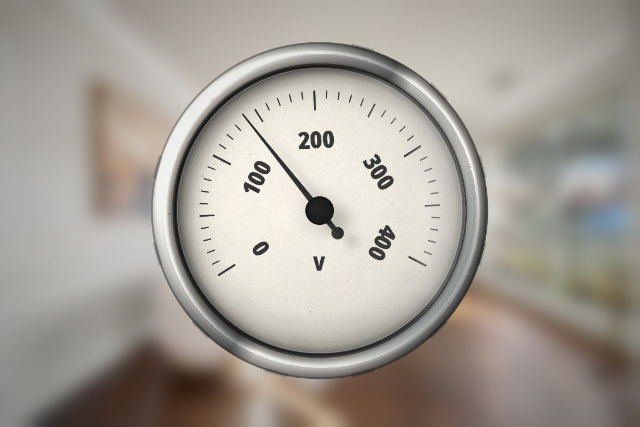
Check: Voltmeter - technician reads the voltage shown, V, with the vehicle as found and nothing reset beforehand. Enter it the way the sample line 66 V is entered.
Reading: 140 V
